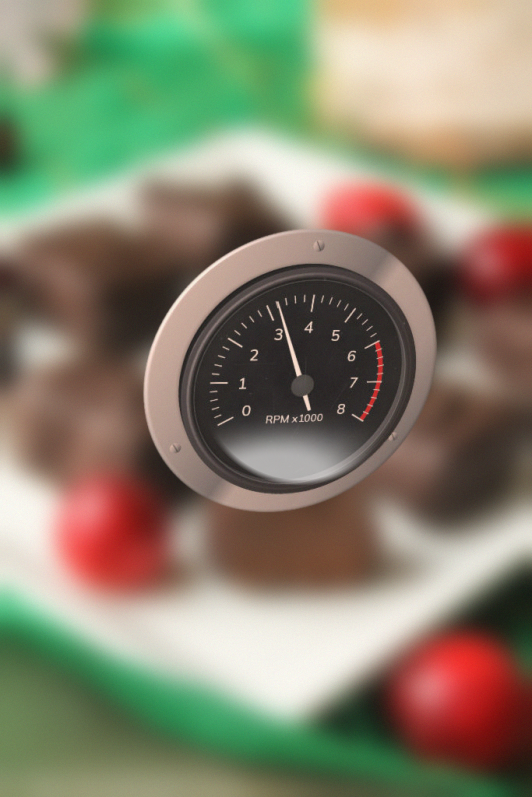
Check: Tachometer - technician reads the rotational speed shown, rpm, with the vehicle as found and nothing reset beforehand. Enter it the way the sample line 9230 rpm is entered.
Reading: 3200 rpm
